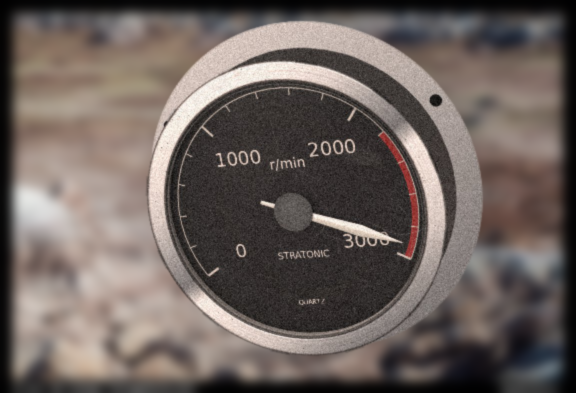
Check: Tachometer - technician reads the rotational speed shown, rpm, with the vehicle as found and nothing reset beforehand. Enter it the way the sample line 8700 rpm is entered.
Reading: 2900 rpm
